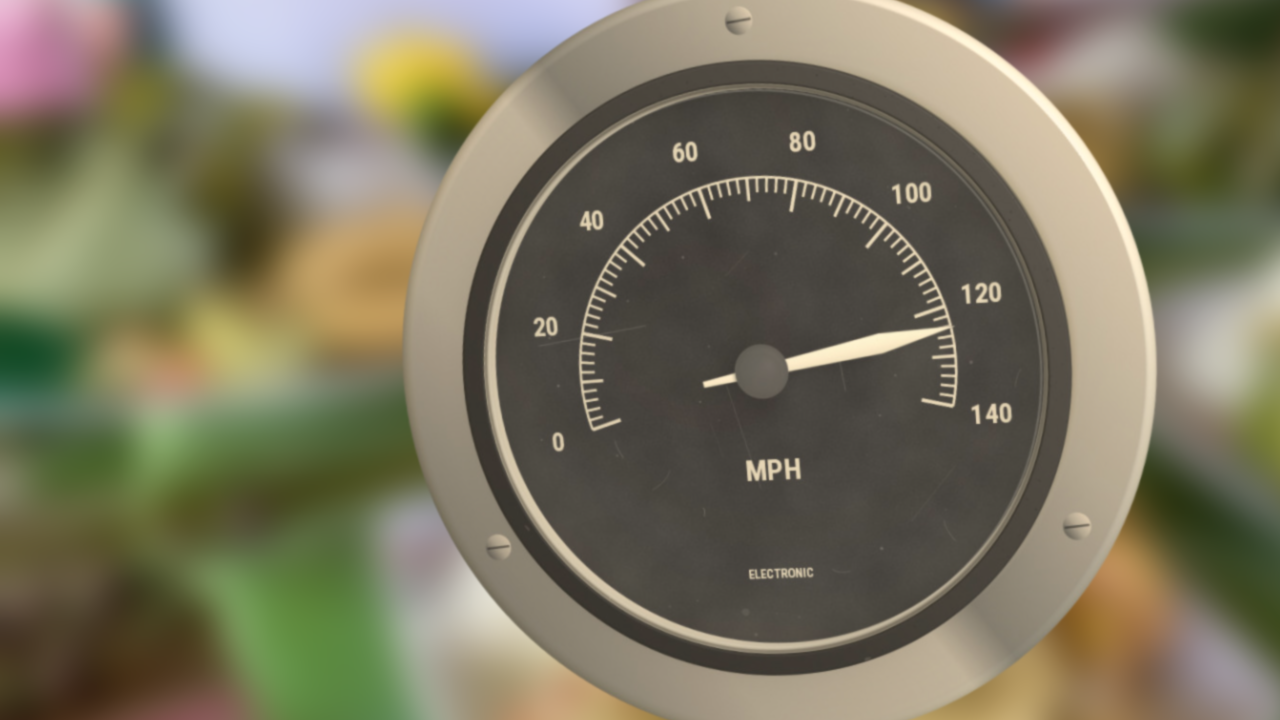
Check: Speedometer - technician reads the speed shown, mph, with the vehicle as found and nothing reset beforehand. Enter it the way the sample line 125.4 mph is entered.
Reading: 124 mph
